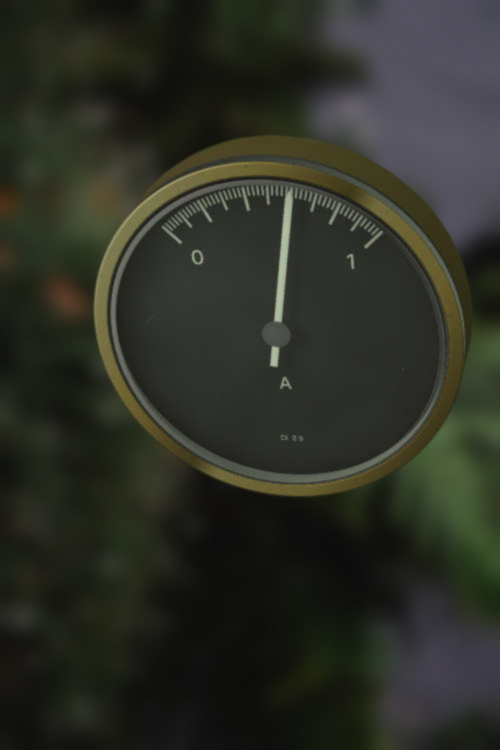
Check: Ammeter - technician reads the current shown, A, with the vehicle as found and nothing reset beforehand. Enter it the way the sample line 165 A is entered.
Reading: 0.6 A
